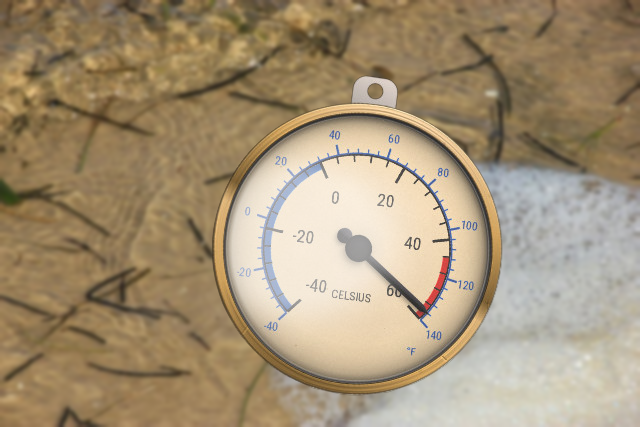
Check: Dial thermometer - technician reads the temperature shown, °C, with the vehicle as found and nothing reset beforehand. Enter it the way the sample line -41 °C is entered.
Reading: 58 °C
